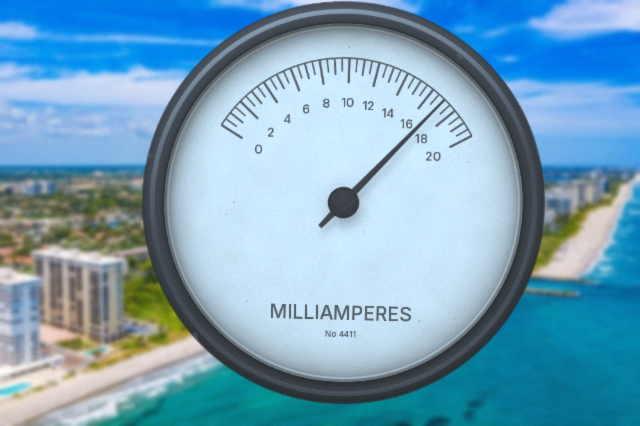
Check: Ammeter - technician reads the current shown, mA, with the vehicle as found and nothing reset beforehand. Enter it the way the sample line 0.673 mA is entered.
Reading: 17 mA
